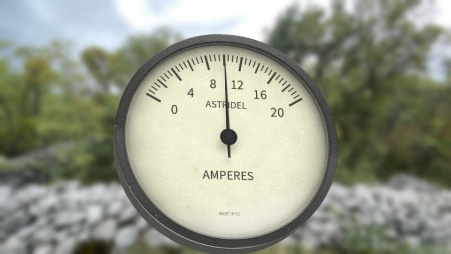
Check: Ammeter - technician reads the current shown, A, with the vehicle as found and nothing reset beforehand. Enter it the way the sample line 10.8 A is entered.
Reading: 10 A
